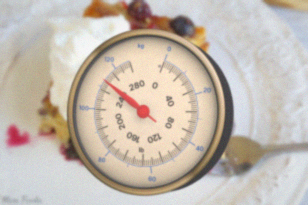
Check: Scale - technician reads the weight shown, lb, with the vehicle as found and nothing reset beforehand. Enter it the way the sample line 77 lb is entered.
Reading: 250 lb
